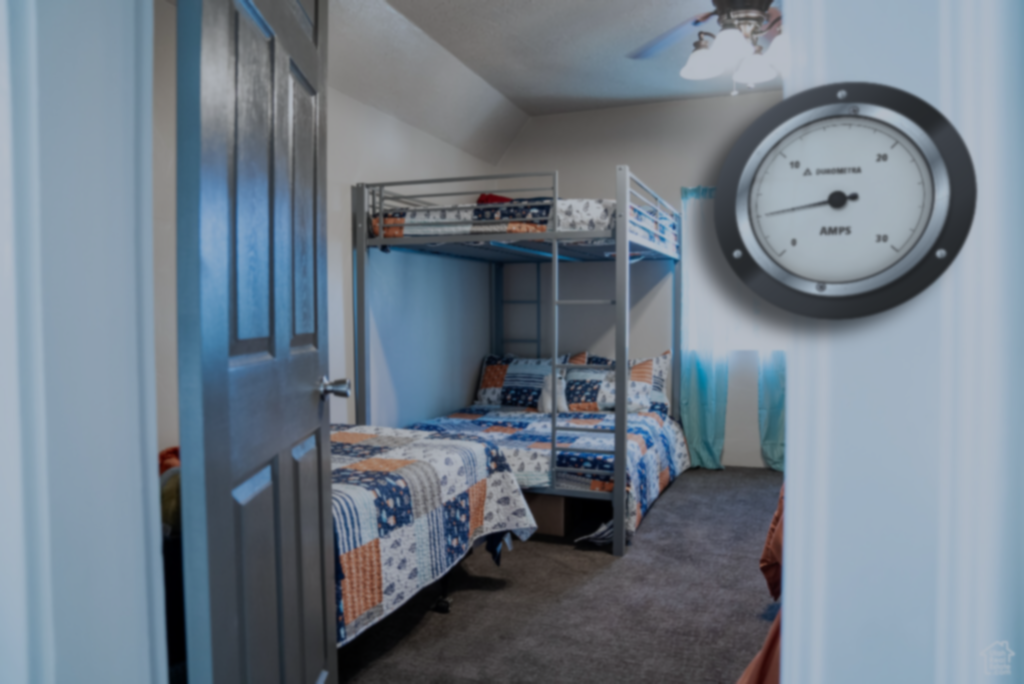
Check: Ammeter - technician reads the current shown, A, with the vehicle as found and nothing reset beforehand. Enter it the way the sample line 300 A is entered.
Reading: 4 A
